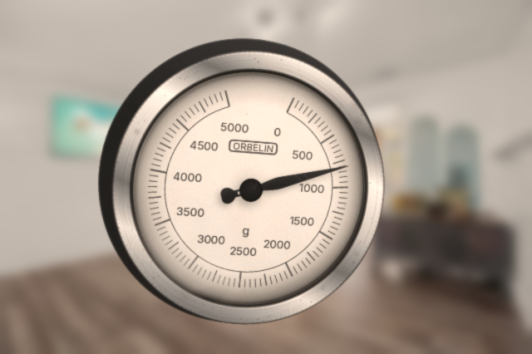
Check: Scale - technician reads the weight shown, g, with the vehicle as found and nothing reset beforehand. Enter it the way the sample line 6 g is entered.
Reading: 800 g
